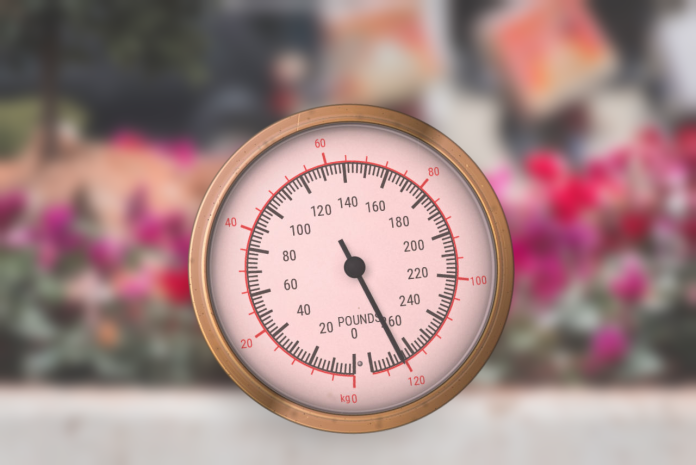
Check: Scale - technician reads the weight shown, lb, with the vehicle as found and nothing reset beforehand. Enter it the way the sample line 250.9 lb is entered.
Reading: 266 lb
